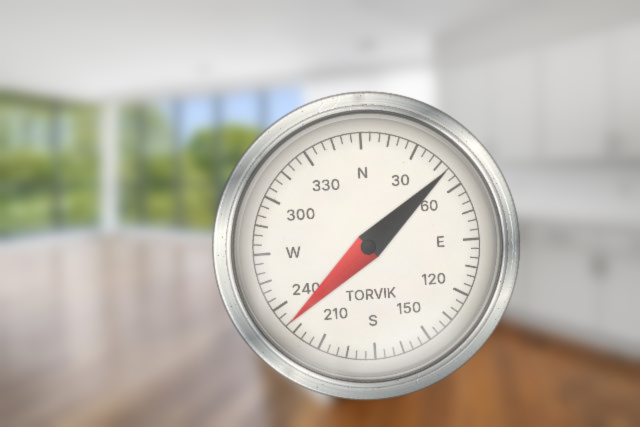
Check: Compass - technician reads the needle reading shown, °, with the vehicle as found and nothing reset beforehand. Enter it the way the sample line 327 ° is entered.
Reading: 230 °
